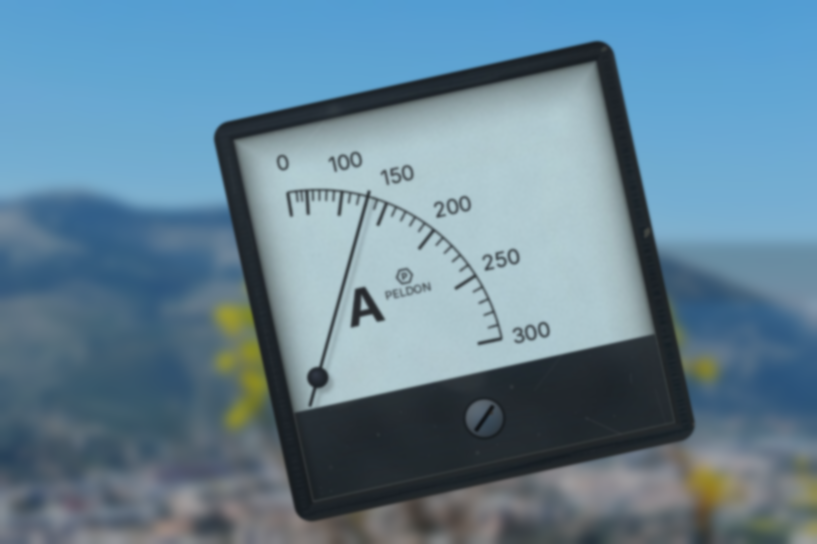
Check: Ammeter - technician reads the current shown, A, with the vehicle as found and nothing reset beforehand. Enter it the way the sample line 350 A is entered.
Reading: 130 A
